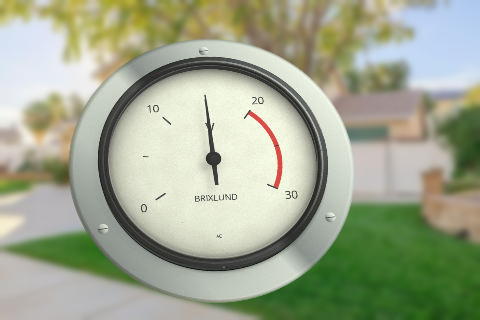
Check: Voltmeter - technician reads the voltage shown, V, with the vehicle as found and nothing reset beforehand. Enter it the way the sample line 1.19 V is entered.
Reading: 15 V
